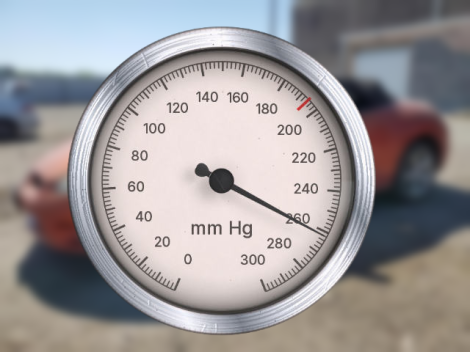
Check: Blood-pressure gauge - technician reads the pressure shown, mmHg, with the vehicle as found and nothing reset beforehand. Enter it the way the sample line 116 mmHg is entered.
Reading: 262 mmHg
